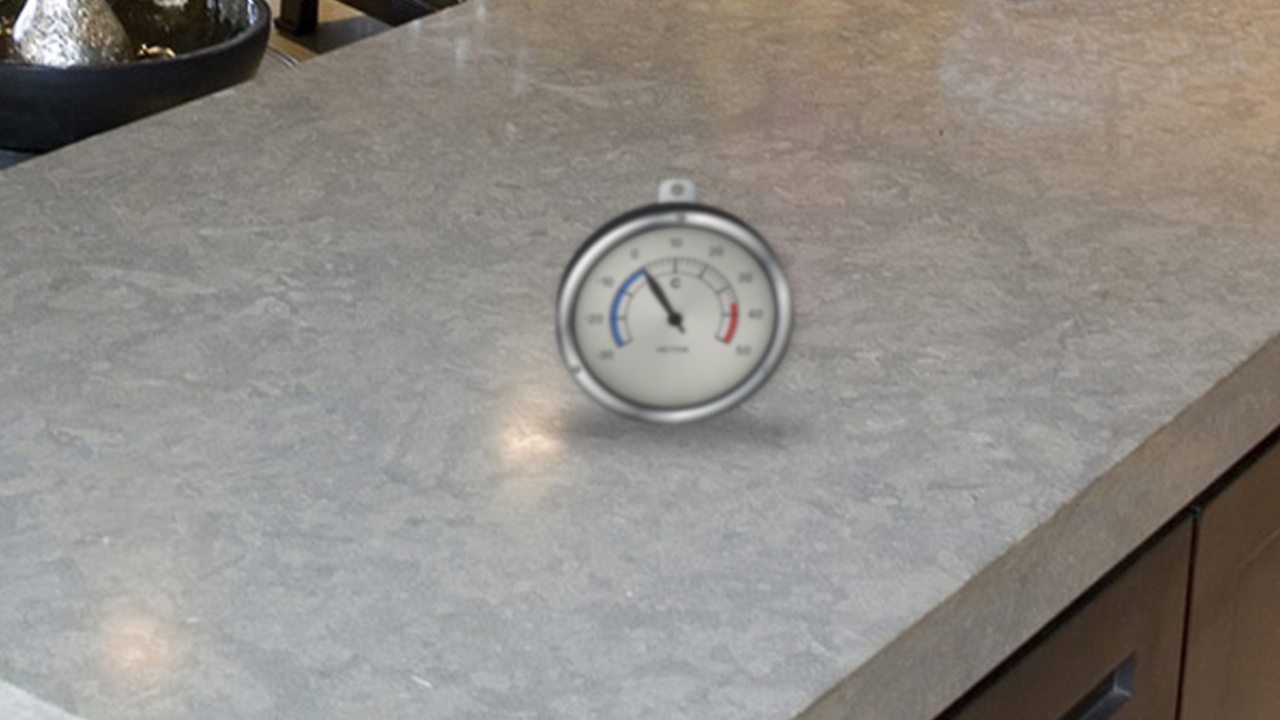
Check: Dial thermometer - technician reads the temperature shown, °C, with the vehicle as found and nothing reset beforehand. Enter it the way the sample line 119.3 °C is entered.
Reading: 0 °C
